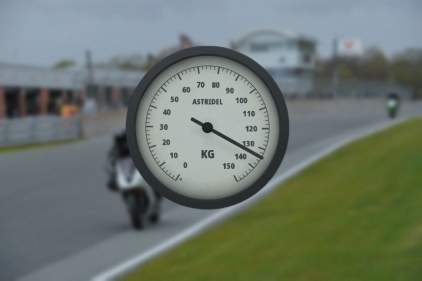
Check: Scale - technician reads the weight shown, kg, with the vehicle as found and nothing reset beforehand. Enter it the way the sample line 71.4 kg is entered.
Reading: 134 kg
